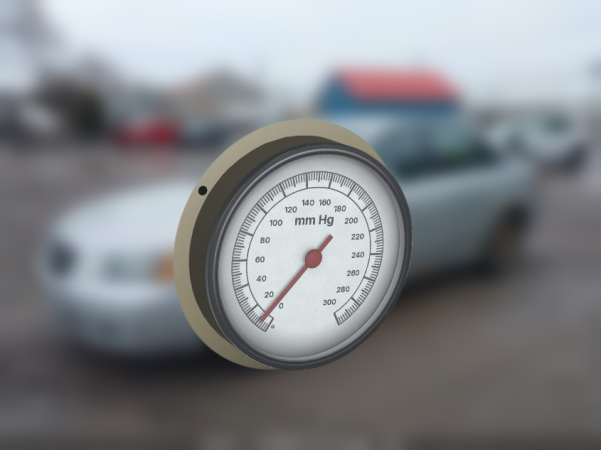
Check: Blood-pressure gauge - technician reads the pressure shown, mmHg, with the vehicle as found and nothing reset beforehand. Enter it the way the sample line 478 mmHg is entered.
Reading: 10 mmHg
